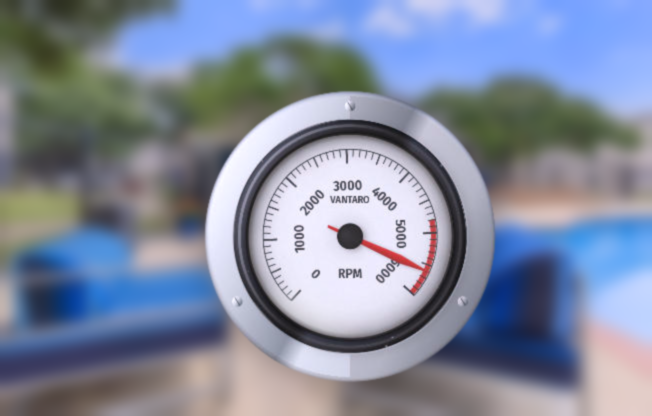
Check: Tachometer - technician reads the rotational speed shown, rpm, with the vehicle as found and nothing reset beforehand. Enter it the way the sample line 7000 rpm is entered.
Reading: 5600 rpm
